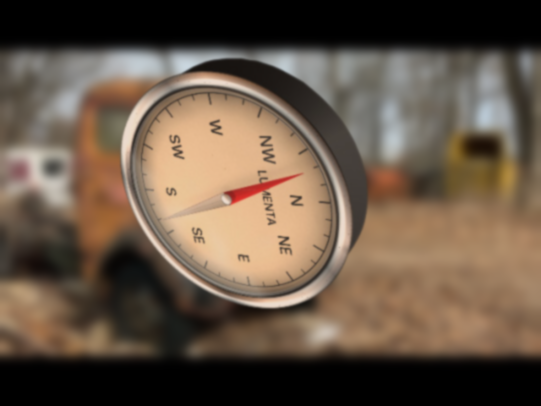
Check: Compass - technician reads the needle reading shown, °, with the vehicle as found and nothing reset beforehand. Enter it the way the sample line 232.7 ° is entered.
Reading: 340 °
